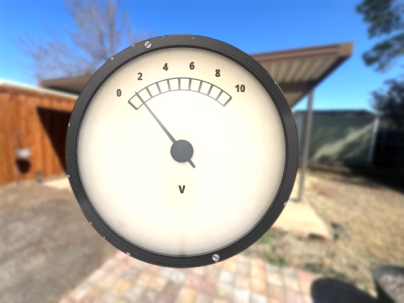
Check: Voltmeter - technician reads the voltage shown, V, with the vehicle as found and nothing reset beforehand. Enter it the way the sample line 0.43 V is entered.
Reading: 1 V
